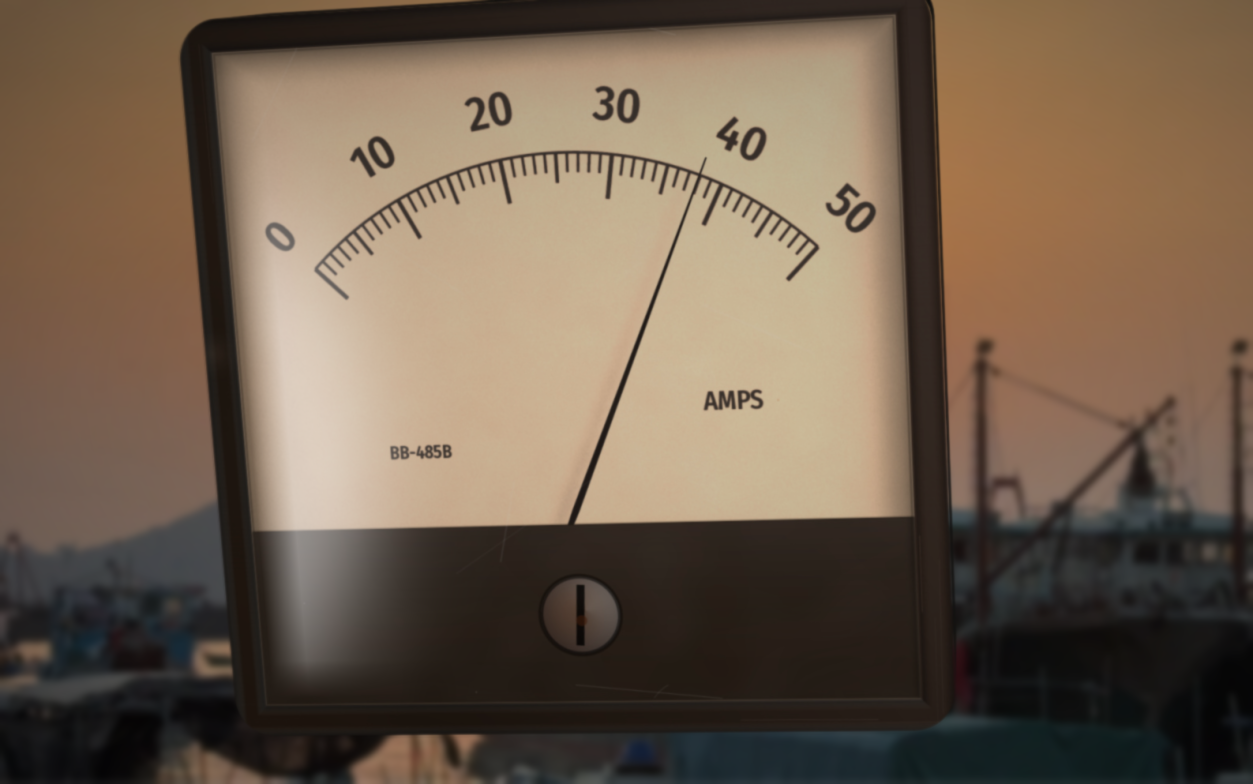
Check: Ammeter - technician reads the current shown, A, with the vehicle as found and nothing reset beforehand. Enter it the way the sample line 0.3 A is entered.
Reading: 38 A
